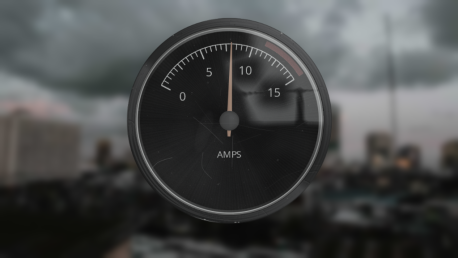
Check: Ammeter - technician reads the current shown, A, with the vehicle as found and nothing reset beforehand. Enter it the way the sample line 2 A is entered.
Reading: 8 A
